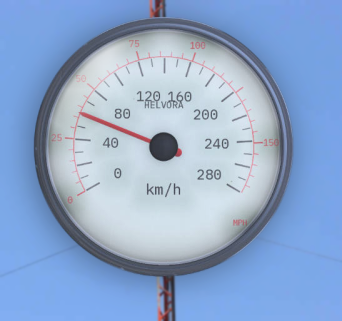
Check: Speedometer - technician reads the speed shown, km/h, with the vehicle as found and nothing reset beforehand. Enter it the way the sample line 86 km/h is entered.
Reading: 60 km/h
